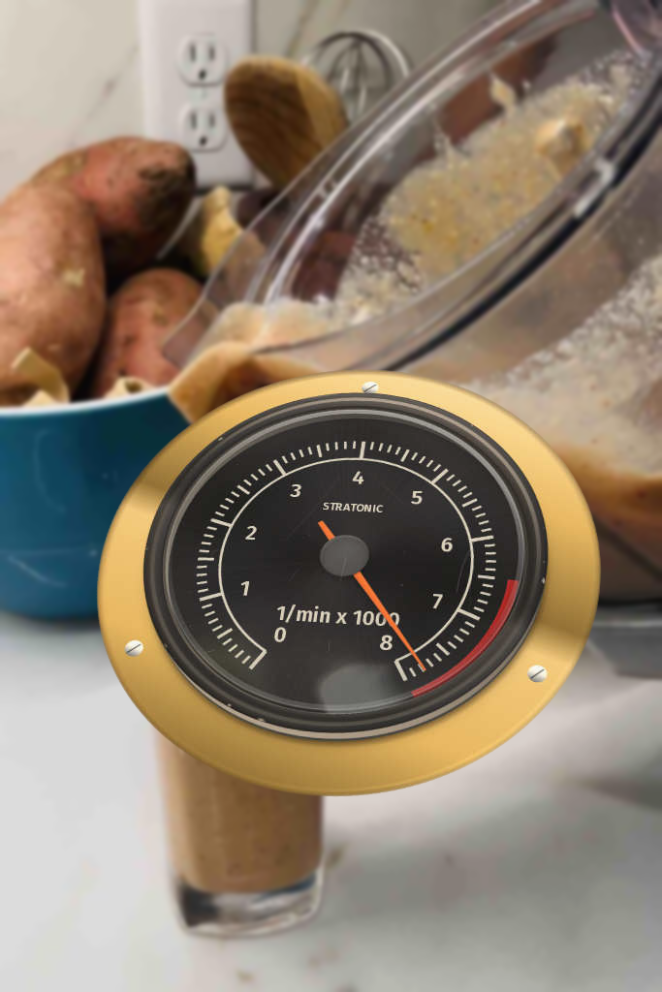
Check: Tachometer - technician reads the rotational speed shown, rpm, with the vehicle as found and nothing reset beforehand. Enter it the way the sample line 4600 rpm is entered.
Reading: 7800 rpm
